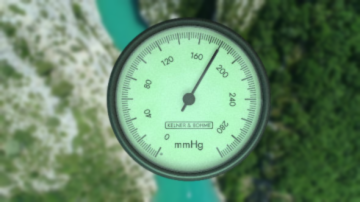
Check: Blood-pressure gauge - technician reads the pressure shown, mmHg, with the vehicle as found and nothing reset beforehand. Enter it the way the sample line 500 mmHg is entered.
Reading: 180 mmHg
